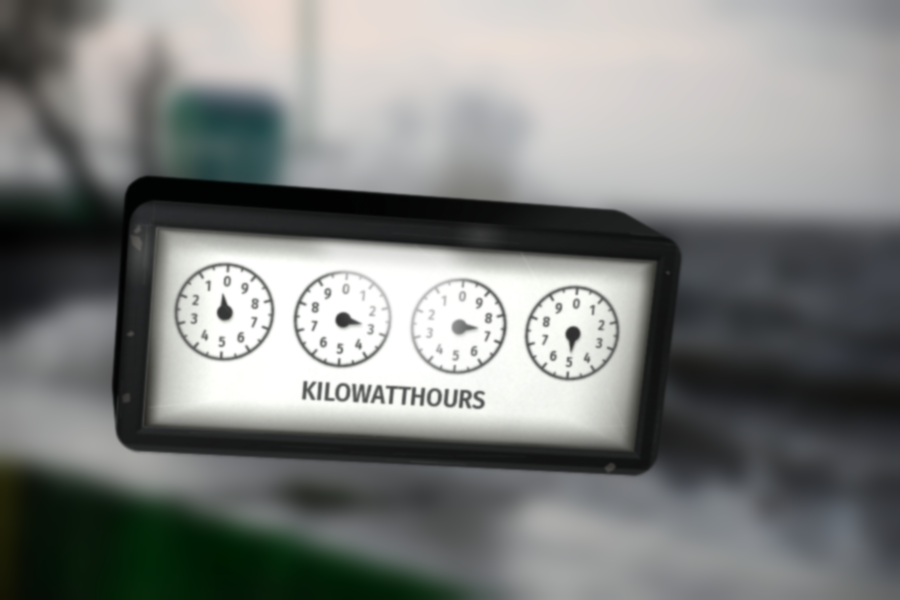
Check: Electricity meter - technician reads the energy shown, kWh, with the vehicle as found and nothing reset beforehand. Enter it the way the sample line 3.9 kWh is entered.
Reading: 275 kWh
